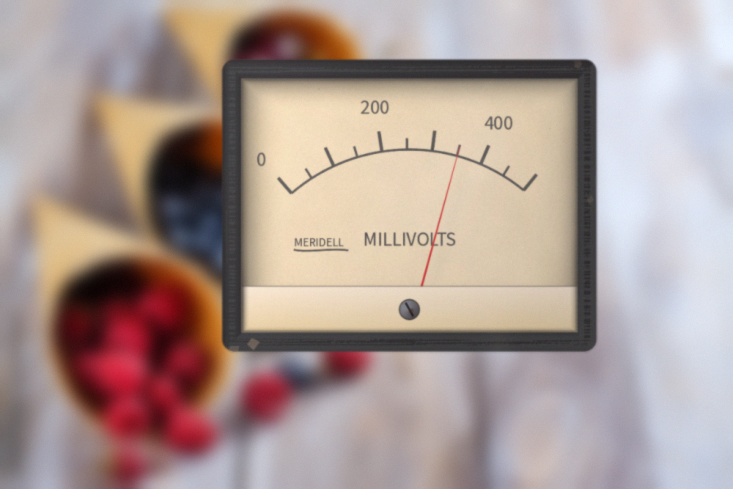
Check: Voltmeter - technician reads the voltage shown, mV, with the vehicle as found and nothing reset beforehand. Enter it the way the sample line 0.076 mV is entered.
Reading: 350 mV
